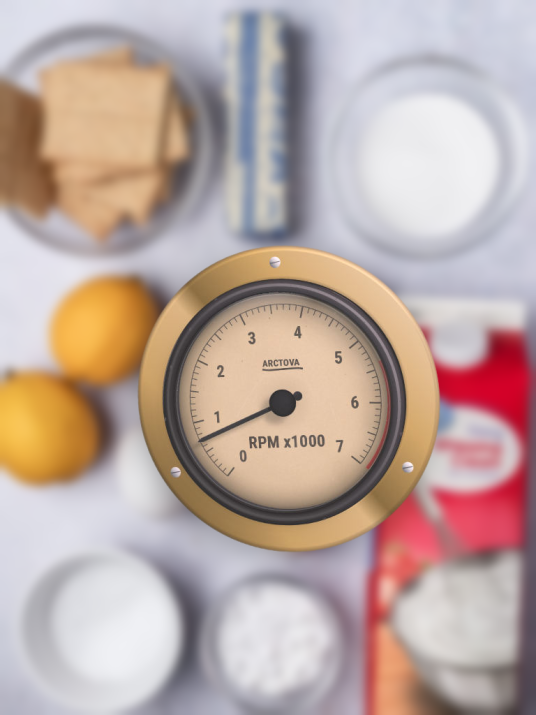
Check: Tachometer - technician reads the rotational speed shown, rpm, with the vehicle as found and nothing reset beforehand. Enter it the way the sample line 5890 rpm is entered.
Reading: 700 rpm
